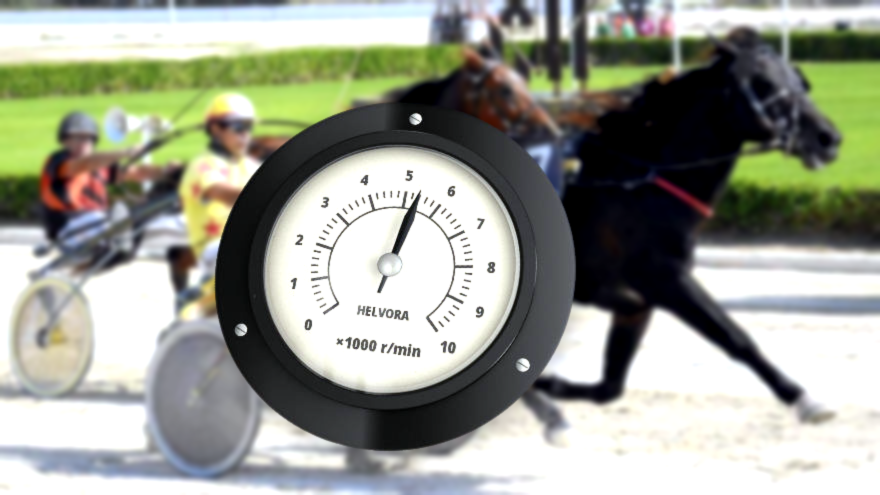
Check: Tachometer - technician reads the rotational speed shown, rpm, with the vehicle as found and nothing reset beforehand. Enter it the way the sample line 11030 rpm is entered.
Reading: 5400 rpm
